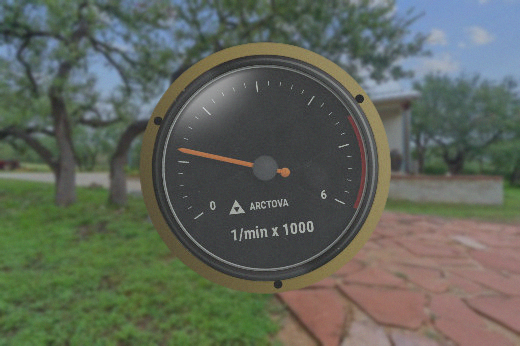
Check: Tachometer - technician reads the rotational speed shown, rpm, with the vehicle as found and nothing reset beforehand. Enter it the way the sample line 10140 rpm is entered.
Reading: 1200 rpm
